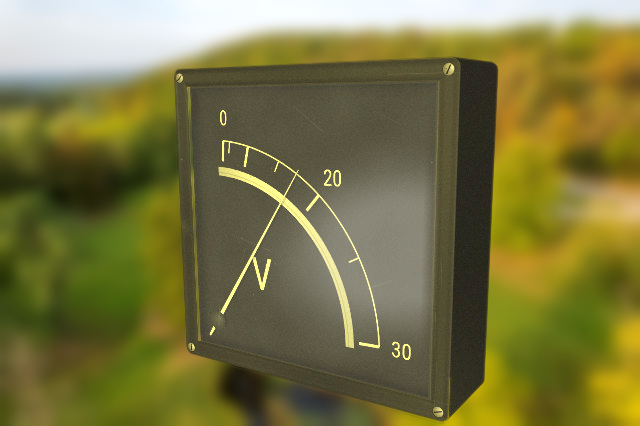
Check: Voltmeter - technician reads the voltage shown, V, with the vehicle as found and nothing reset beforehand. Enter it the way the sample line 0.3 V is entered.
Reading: 17.5 V
